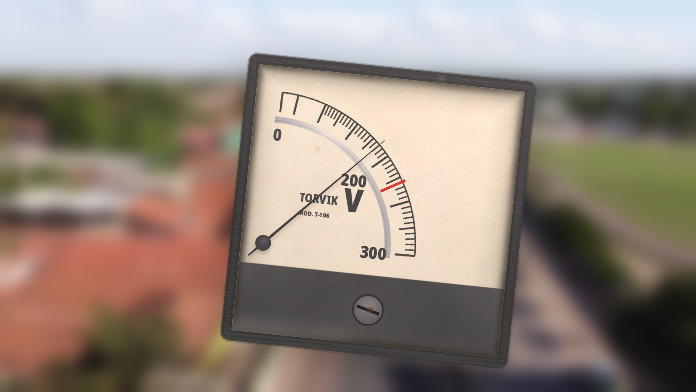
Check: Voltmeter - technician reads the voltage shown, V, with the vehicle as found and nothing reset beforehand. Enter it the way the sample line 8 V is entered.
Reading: 185 V
